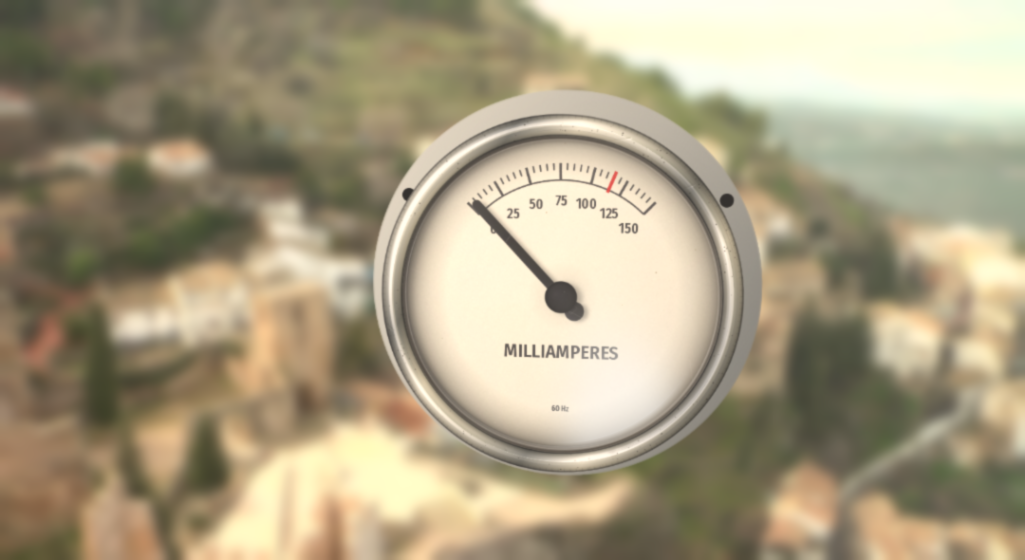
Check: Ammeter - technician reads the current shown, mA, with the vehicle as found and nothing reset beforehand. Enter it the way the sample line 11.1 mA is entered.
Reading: 5 mA
